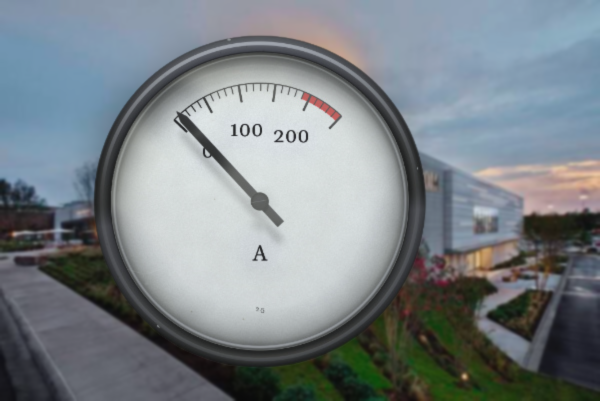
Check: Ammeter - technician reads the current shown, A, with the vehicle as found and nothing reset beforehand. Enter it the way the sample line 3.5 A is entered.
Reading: 10 A
